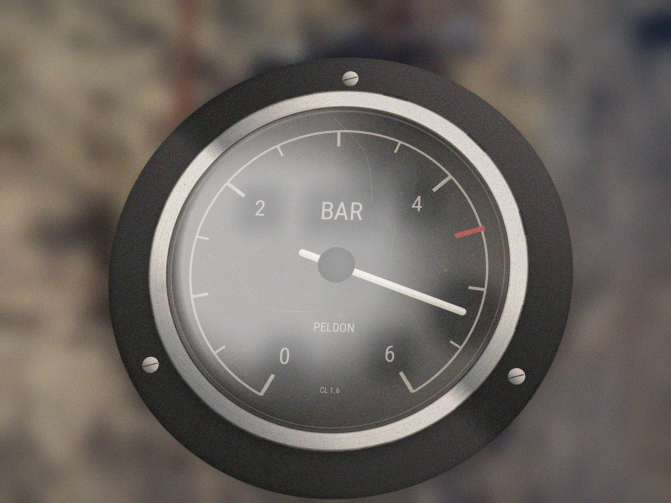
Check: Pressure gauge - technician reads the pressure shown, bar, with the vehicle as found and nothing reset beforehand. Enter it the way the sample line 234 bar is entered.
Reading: 5.25 bar
